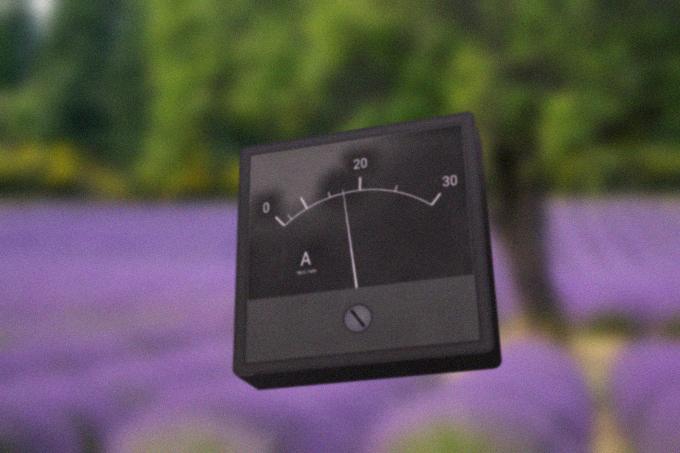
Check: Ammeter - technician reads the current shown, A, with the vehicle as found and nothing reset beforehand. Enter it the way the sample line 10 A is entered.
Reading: 17.5 A
